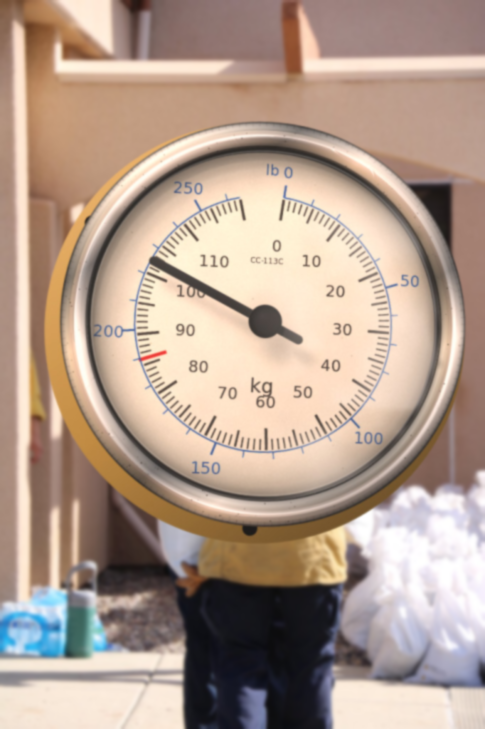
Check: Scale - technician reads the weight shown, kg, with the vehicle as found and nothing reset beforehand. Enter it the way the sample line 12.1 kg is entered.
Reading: 102 kg
